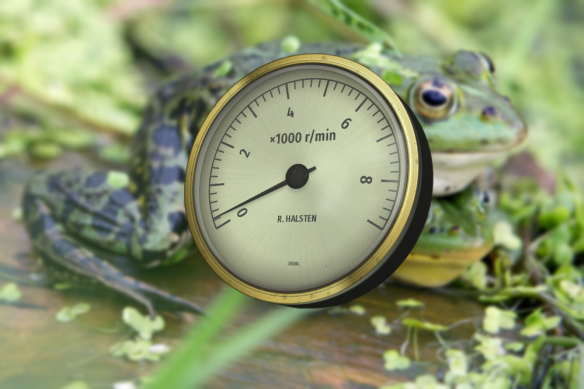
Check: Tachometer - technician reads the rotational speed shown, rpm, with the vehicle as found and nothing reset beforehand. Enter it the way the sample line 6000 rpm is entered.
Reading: 200 rpm
